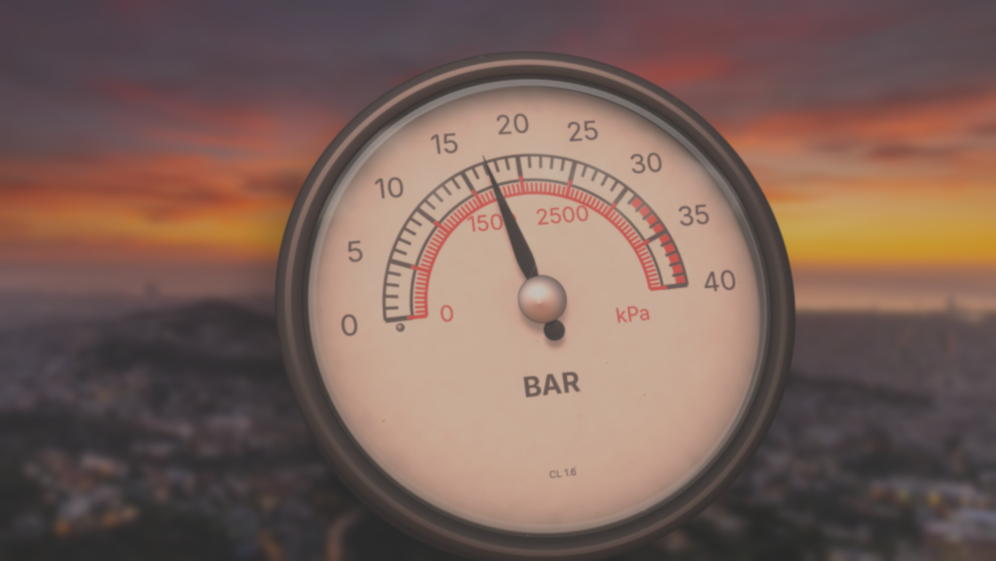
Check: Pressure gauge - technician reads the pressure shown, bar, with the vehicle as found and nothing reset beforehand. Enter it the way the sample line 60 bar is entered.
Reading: 17 bar
